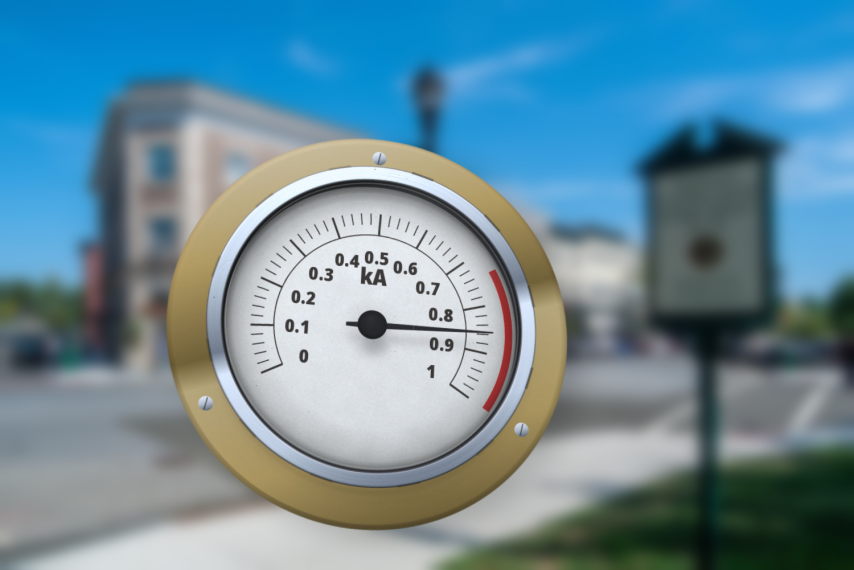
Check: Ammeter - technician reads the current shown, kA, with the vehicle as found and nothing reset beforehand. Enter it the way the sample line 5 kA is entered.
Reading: 0.86 kA
